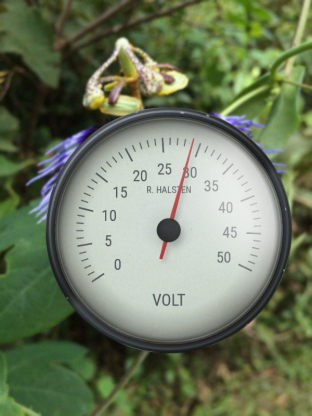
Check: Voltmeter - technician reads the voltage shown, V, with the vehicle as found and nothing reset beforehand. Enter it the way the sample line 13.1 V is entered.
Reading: 29 V
